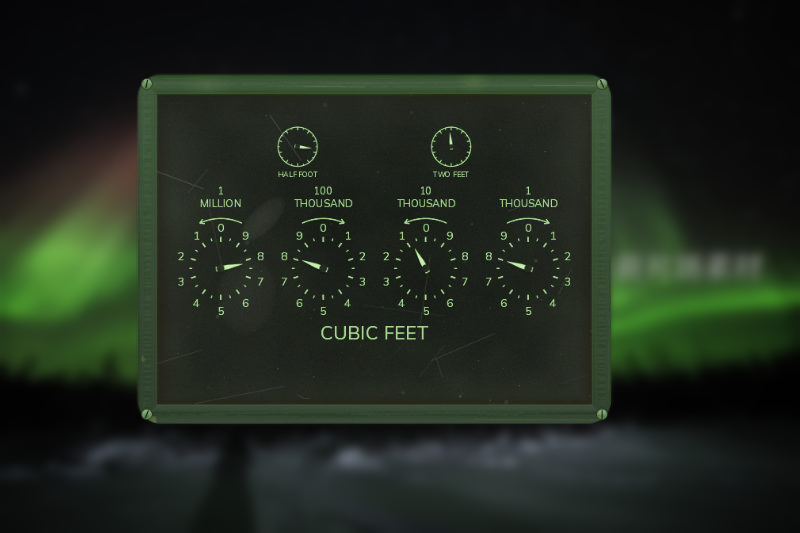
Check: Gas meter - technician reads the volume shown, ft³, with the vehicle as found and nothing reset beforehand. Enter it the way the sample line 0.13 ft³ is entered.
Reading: 780800 ft³
